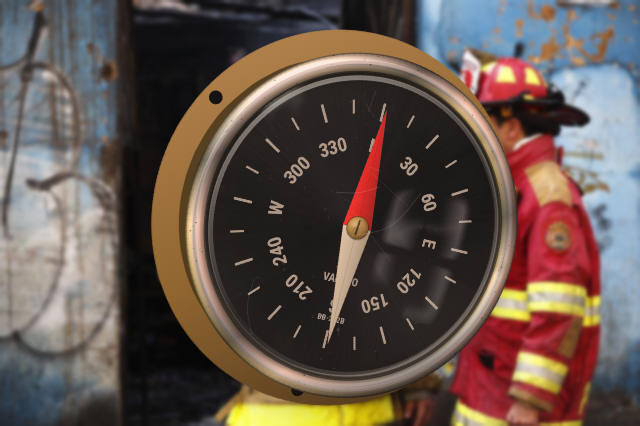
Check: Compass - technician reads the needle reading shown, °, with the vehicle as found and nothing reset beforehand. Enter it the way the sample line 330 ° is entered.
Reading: 0 °
